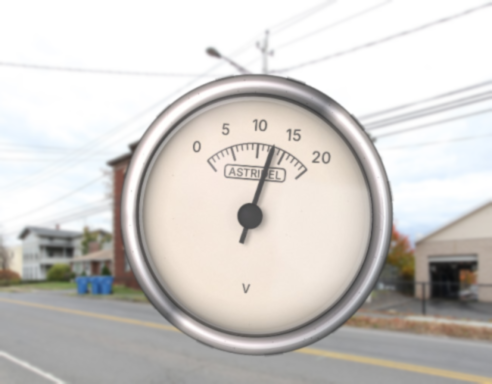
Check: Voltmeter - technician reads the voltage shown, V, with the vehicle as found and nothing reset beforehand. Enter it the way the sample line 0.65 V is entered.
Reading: 13 V
